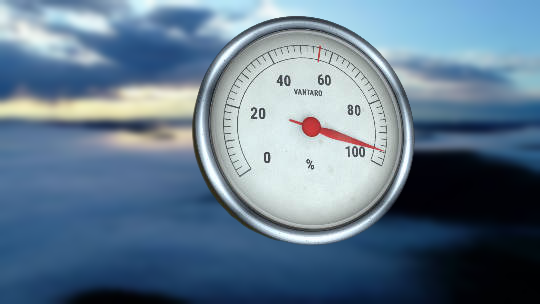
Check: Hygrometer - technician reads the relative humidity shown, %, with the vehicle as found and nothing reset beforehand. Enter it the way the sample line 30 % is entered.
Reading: 96 %
